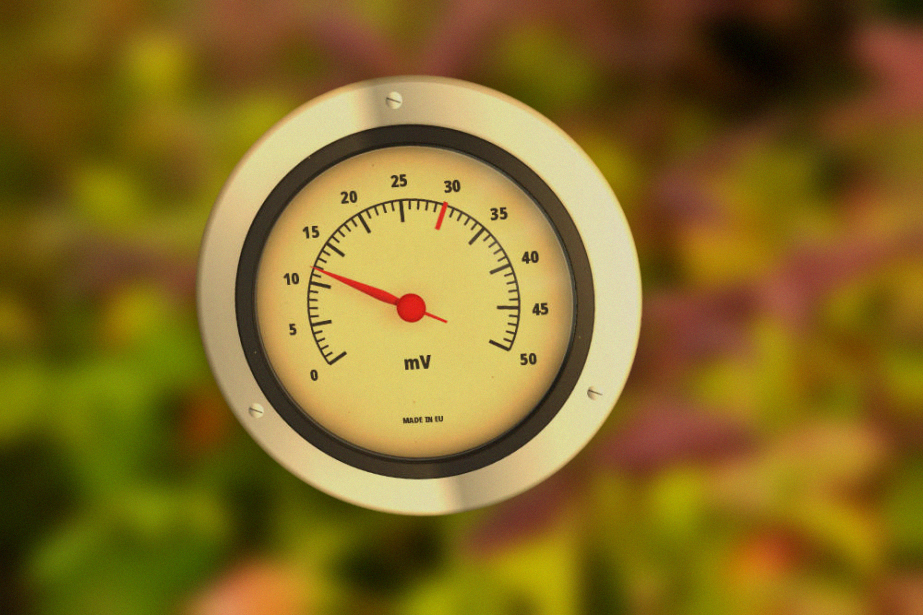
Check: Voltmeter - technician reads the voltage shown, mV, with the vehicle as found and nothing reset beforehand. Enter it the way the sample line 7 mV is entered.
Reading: 12 mV
